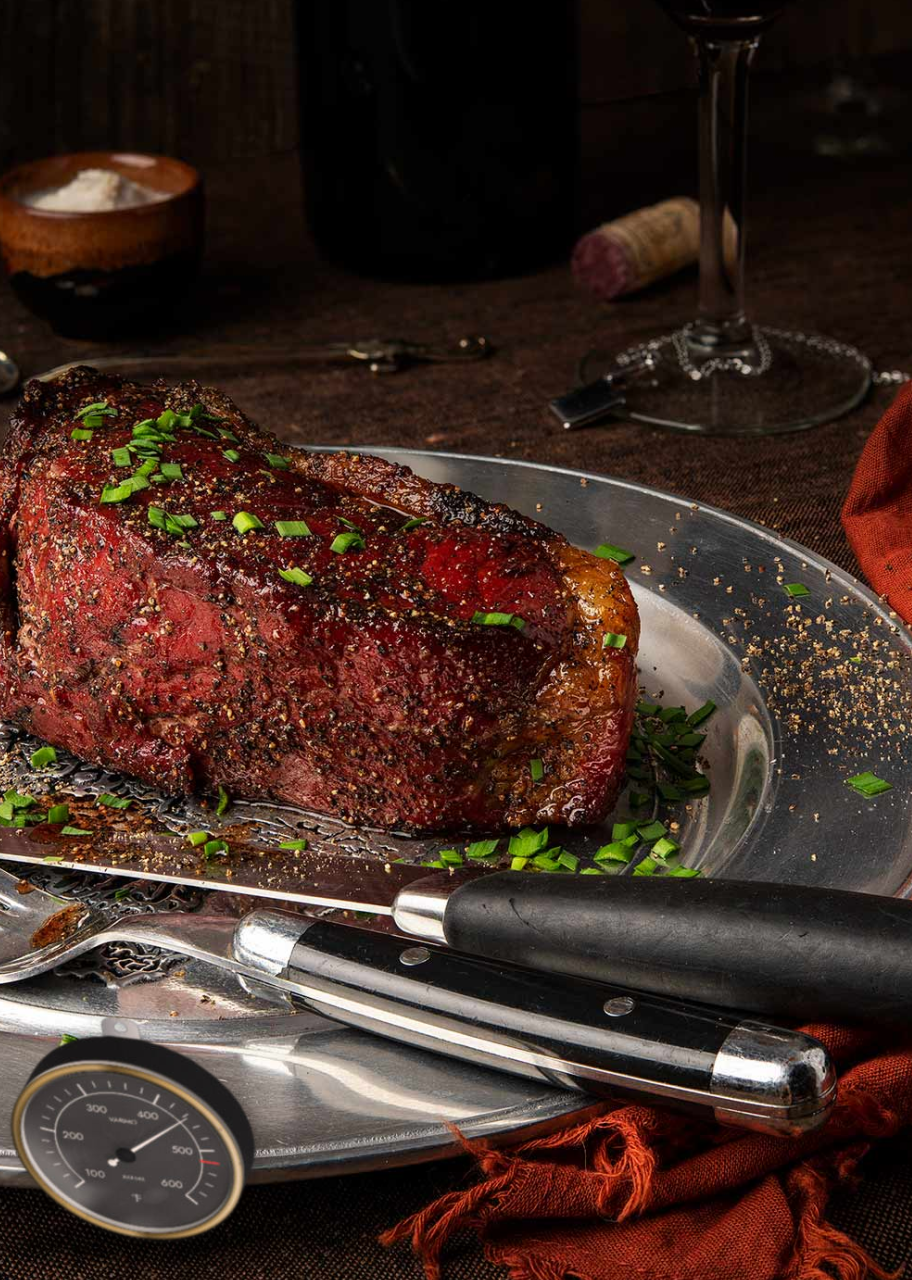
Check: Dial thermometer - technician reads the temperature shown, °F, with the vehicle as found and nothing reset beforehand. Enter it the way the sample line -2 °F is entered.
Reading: 440 °F
